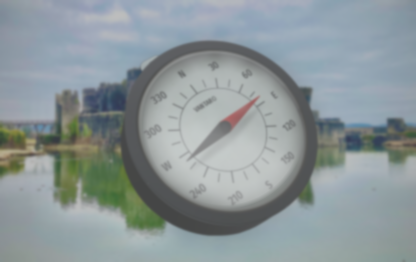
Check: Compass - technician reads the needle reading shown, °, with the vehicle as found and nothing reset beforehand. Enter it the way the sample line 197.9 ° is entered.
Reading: 82.5 °
